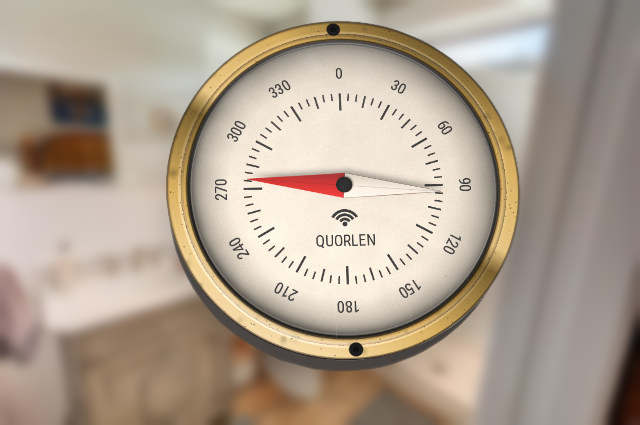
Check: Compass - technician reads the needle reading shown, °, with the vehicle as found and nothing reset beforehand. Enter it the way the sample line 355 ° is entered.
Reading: 275 °
